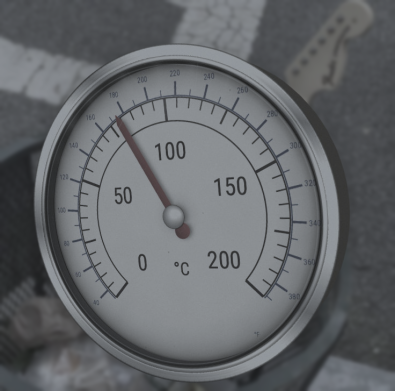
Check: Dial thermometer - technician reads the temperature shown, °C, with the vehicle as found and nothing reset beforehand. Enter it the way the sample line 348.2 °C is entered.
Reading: 80 °C
